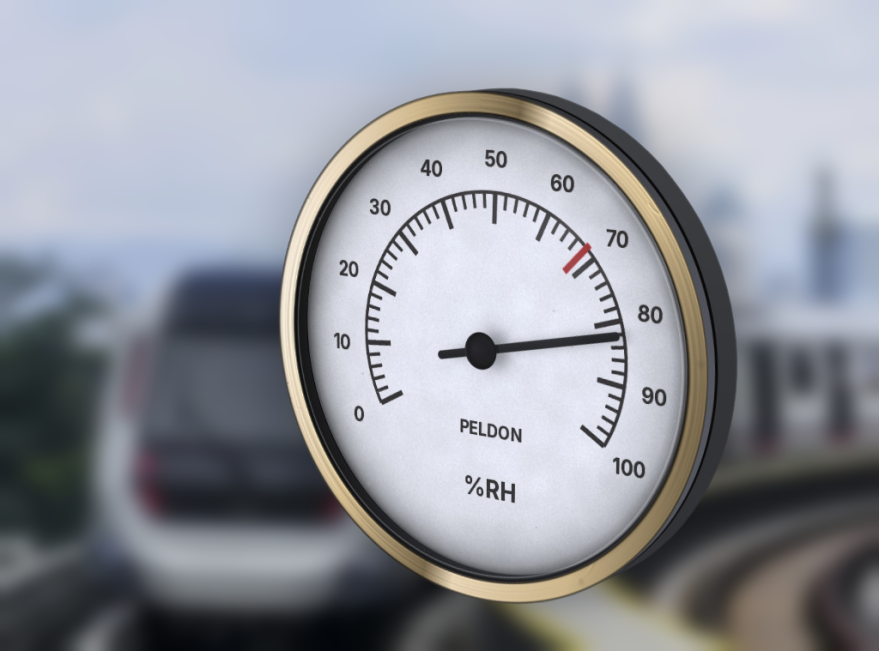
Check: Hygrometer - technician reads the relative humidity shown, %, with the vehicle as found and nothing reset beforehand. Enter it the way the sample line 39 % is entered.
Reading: 82 %
